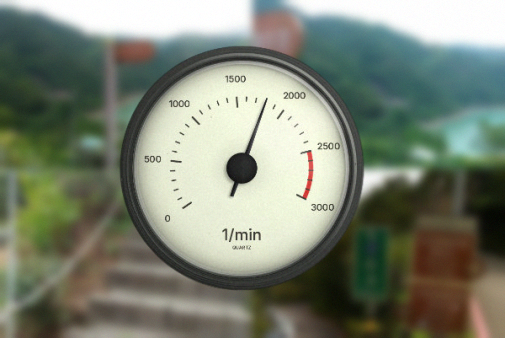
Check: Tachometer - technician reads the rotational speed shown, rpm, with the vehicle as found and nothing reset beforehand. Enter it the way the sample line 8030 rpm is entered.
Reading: 1800 rpm
